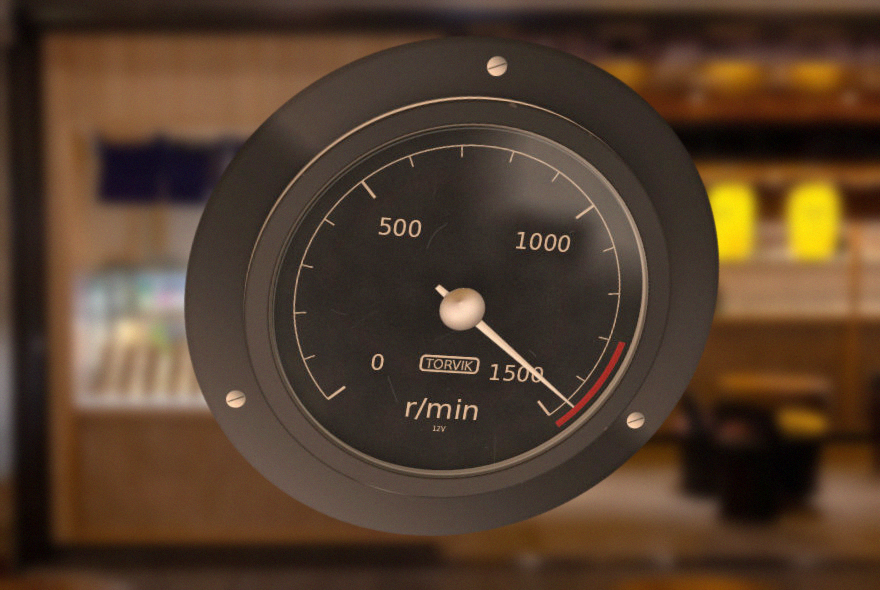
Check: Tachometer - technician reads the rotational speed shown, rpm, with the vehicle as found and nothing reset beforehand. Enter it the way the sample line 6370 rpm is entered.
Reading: 1450 rpm
